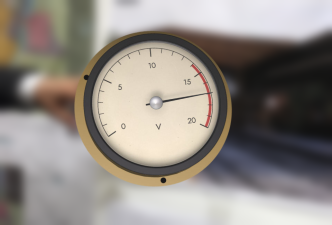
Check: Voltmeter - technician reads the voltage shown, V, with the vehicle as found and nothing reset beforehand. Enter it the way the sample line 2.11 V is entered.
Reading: 17 V
